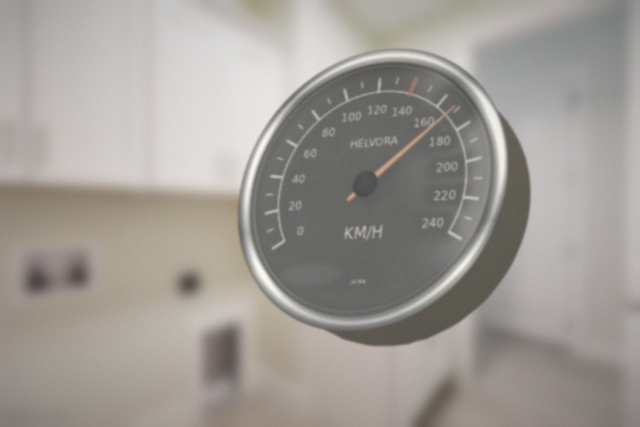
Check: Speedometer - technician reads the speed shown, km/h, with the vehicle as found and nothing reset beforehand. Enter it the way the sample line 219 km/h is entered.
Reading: 170 km/h
